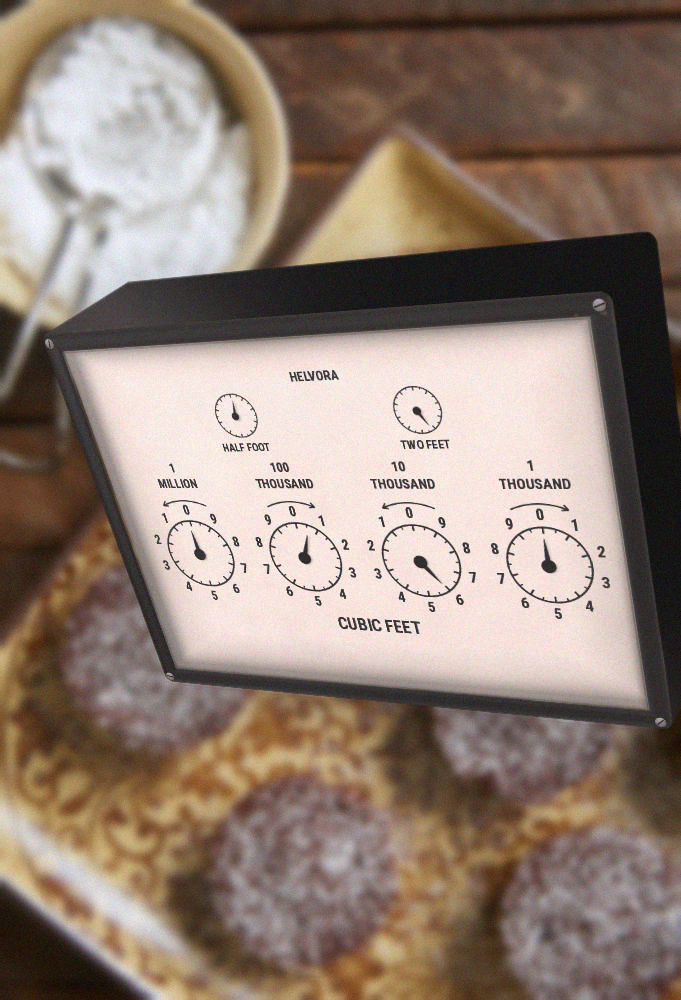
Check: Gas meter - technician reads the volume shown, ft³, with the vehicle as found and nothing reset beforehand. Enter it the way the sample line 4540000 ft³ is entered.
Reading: 6000 ft³
